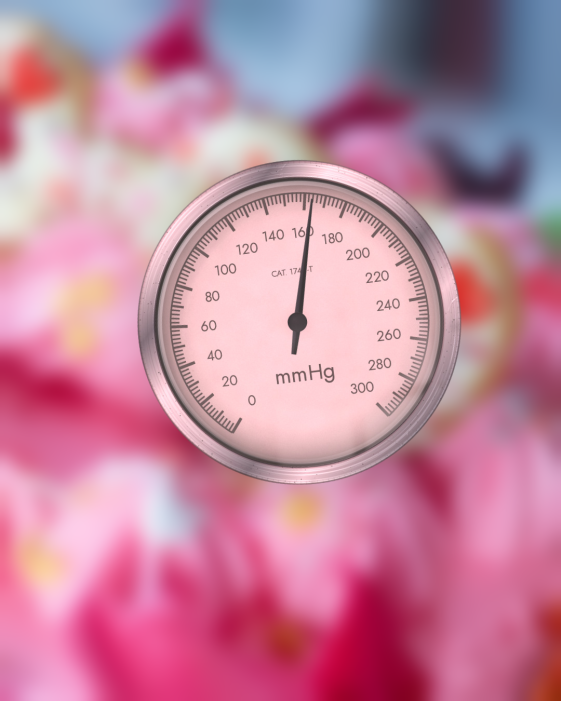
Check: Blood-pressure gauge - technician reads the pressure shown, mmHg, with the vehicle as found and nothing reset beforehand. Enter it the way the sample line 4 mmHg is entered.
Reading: 164 mmHg
